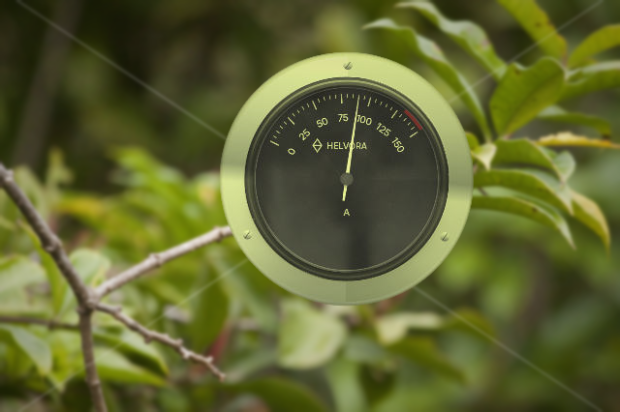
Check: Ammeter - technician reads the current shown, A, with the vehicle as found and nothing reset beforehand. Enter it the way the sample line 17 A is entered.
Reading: 90 A
